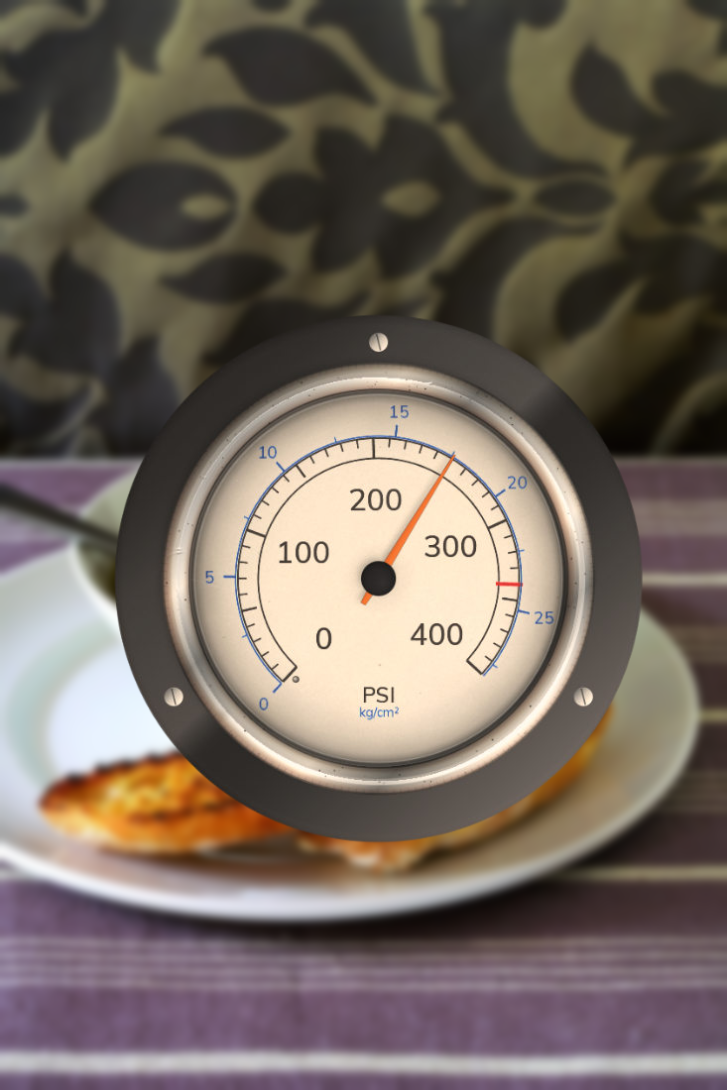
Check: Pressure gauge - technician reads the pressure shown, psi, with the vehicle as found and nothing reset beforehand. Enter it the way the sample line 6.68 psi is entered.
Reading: 250 psi
